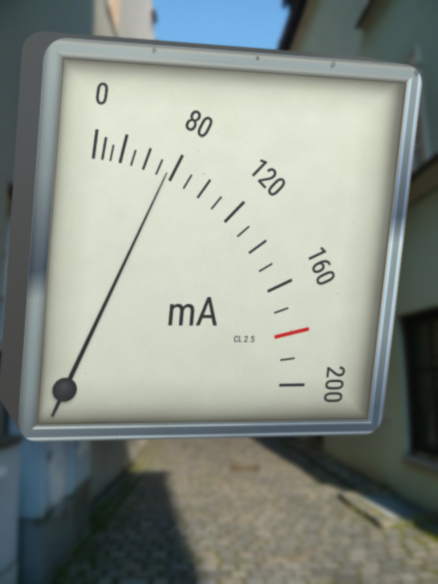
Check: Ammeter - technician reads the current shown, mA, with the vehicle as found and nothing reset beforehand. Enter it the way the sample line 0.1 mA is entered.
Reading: 75 mA
